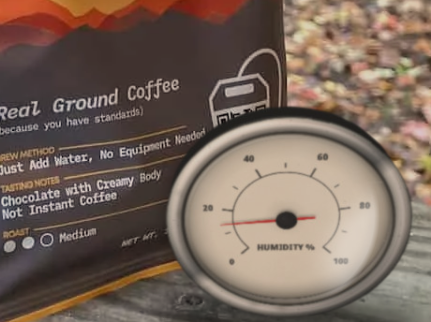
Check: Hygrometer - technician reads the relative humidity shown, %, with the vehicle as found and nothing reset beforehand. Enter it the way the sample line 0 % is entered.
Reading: 15 %
